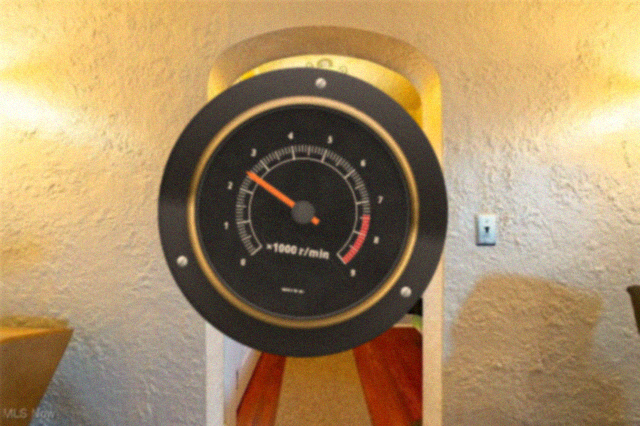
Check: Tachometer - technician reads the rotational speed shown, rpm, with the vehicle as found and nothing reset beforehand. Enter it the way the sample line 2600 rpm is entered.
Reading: 2500 rpm
